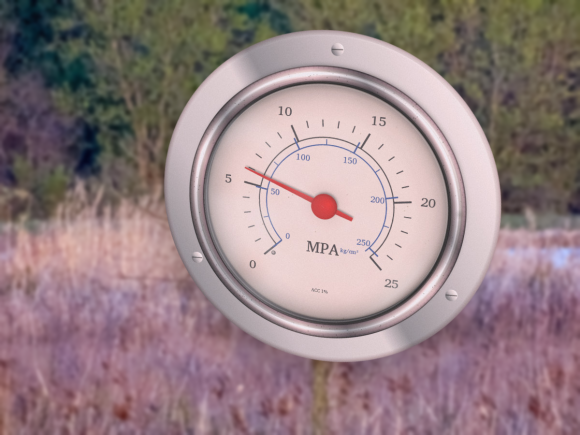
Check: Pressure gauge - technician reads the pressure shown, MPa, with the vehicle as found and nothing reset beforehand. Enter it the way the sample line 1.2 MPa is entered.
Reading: 6 MPa
